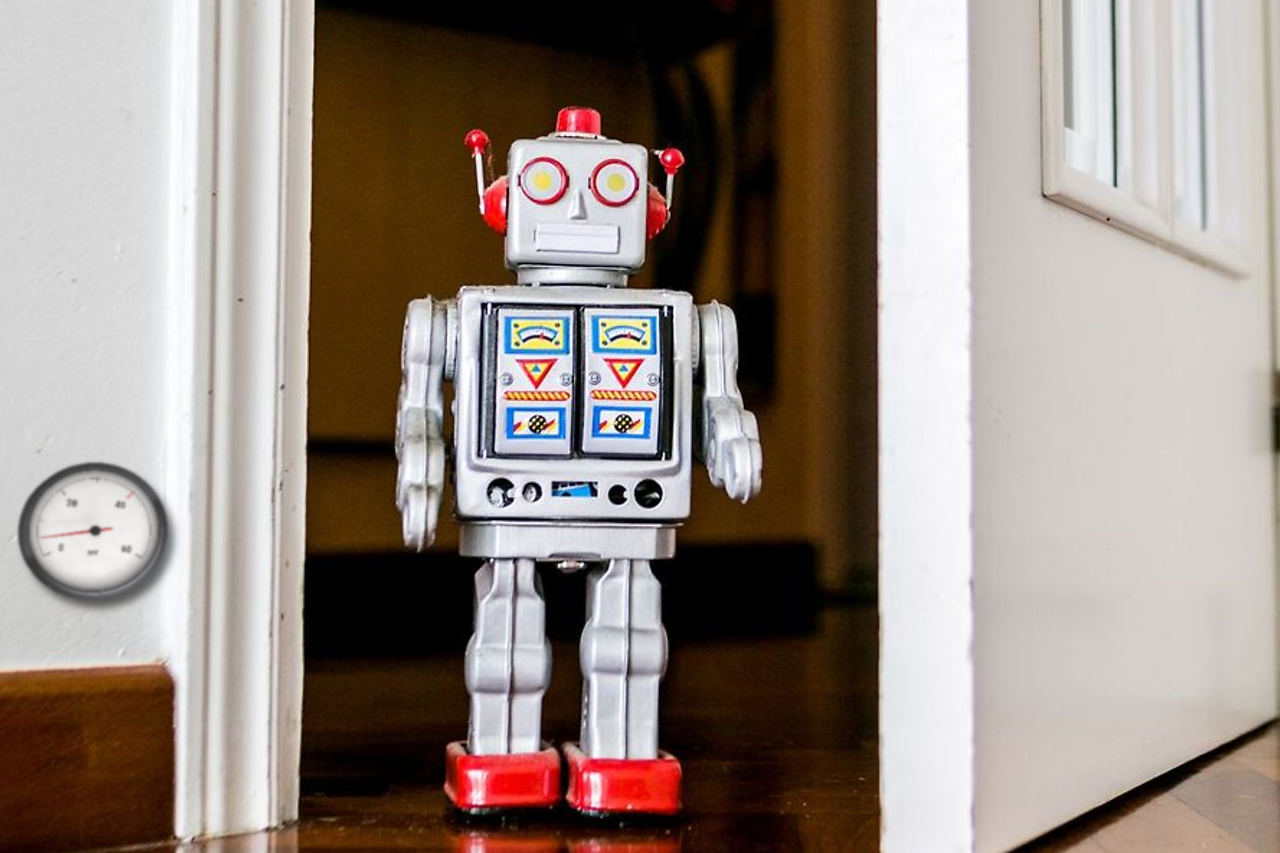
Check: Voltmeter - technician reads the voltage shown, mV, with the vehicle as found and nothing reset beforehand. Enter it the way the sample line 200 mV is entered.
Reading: 5 mV
